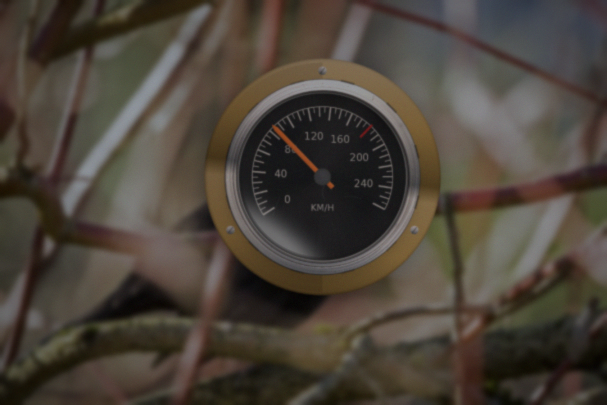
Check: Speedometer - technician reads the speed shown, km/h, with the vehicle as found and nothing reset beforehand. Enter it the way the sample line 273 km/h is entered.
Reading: 85 km/h
